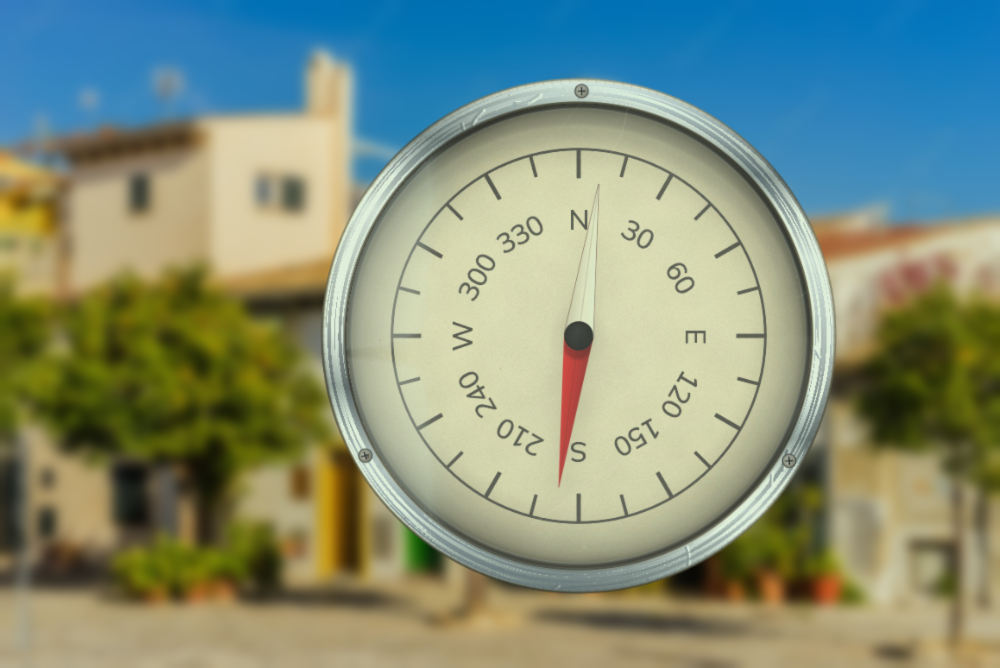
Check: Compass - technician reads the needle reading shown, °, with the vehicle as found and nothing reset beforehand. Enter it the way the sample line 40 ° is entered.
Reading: 187.5 °
